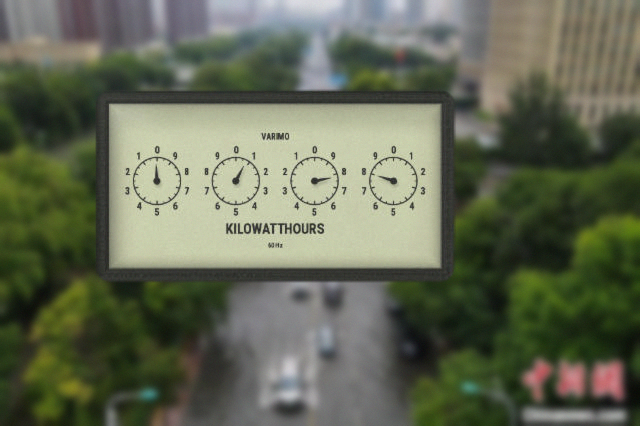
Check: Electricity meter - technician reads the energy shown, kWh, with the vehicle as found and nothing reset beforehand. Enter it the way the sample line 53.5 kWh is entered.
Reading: 78 kWh
